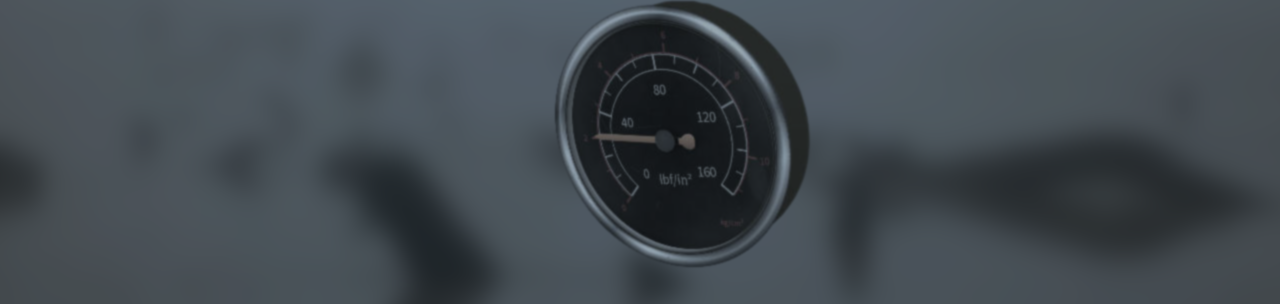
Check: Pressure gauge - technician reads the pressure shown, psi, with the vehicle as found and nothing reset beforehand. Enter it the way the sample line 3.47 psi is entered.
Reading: 30 psi
